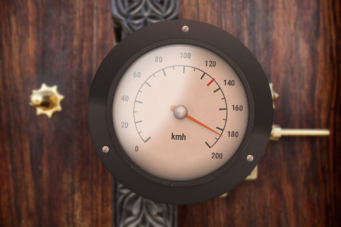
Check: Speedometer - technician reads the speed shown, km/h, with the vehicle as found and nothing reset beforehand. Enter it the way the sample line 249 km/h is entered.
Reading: 185 km/h
